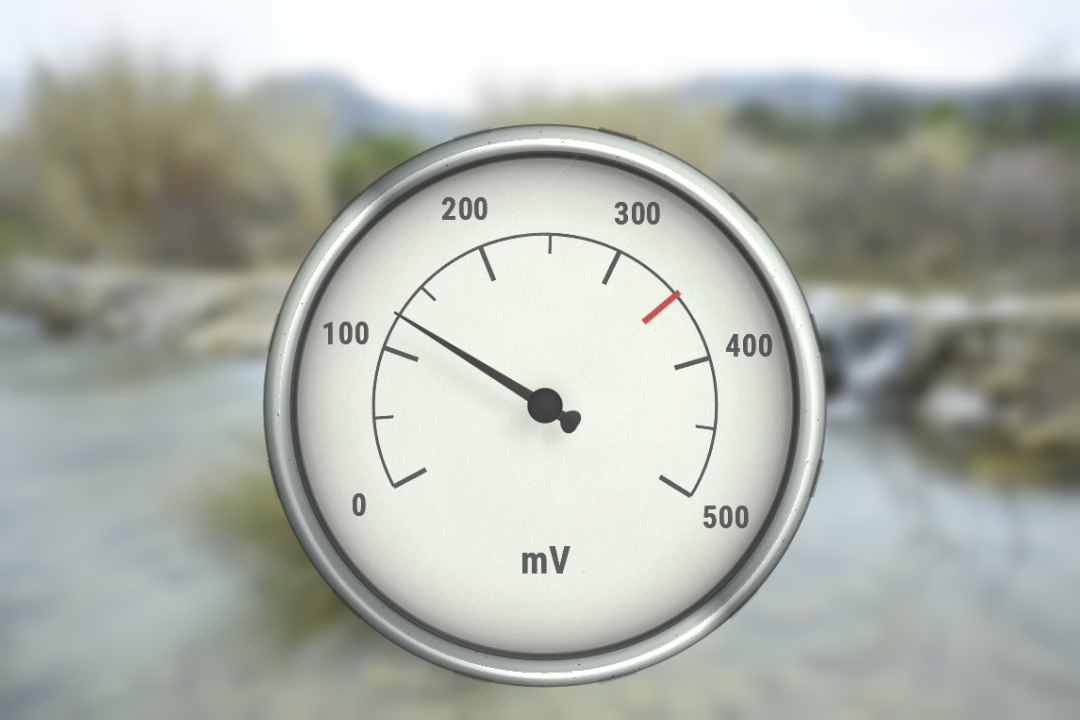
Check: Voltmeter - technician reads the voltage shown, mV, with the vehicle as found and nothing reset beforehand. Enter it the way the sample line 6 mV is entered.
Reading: 125 mV
